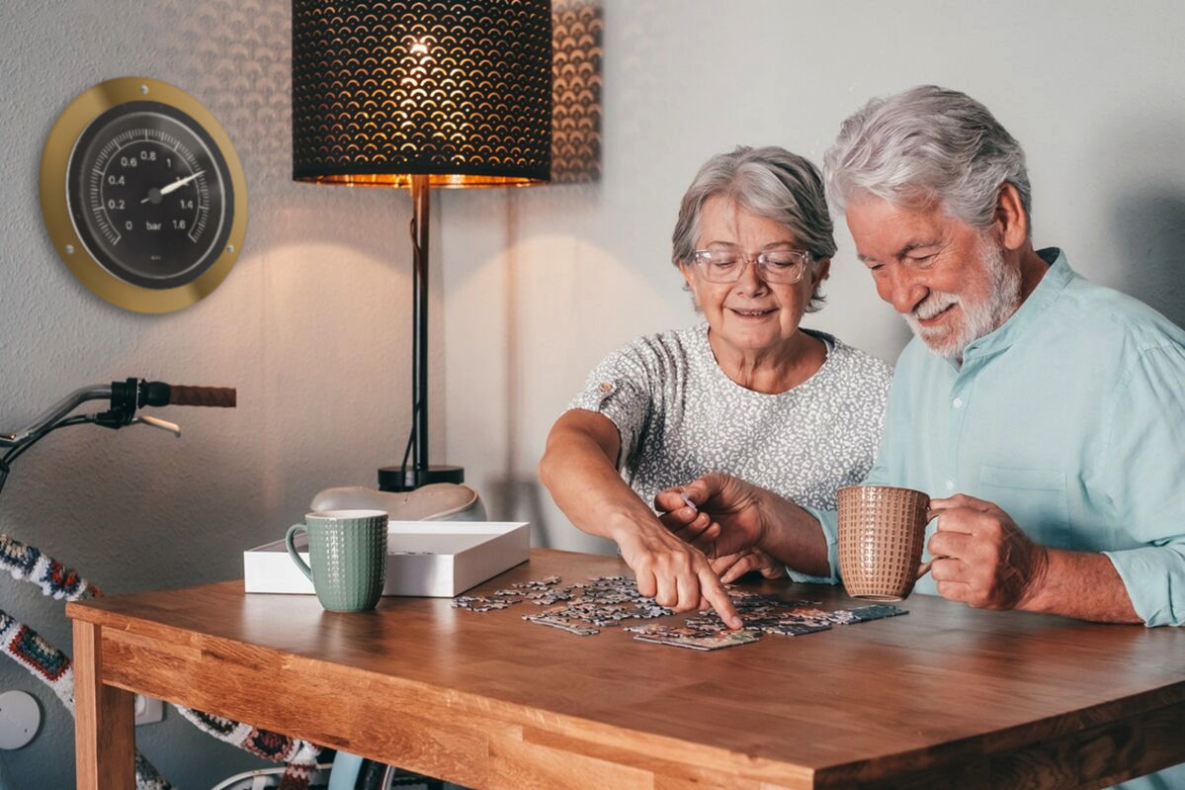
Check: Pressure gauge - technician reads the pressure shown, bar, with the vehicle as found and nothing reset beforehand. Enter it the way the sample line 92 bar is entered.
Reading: 1.2 bar
